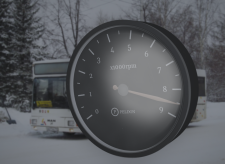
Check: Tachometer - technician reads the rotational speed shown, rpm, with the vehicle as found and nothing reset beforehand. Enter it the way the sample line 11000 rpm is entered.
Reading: 8500 rpm
